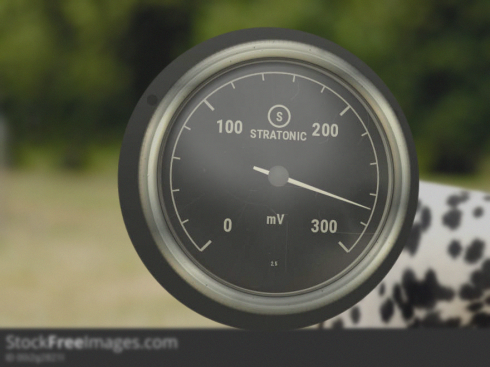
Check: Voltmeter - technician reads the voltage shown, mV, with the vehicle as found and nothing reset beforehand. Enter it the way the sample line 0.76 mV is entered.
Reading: 270 mV
